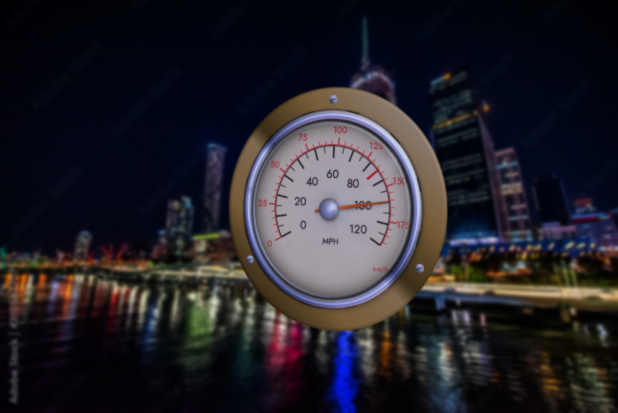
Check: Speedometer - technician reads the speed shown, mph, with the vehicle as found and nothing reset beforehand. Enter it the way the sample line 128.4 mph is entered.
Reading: 100 mph
